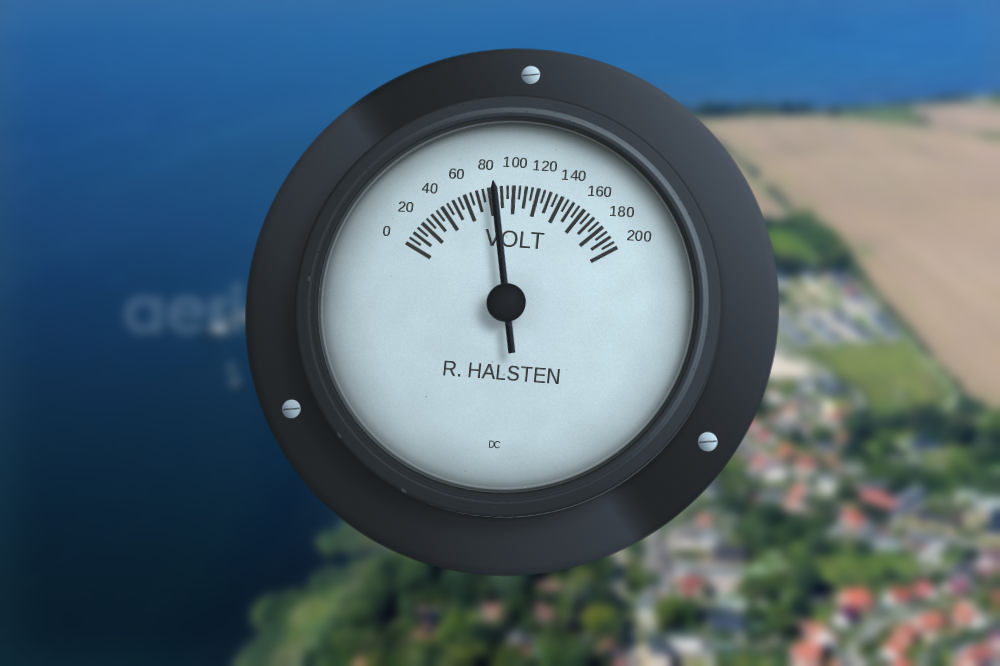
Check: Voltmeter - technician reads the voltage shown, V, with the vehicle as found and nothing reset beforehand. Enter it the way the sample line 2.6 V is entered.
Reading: 85 V
